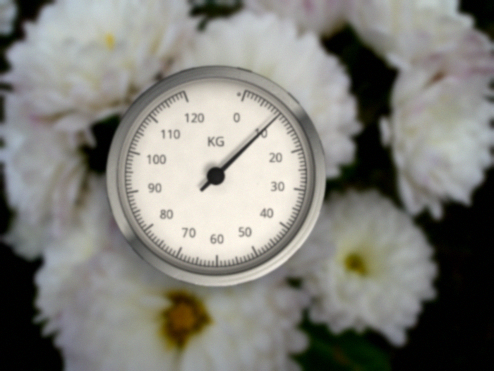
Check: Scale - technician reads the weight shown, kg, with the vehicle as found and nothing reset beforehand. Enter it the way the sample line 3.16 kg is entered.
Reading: 10 kg
